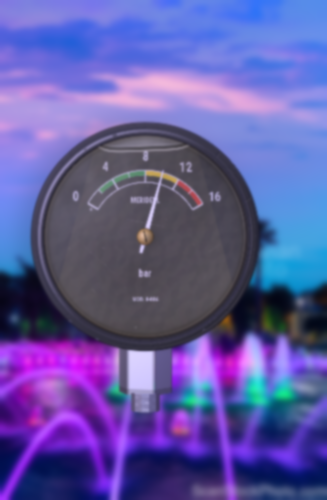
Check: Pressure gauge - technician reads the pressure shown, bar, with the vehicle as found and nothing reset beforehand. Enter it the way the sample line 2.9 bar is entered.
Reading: 10 bar
